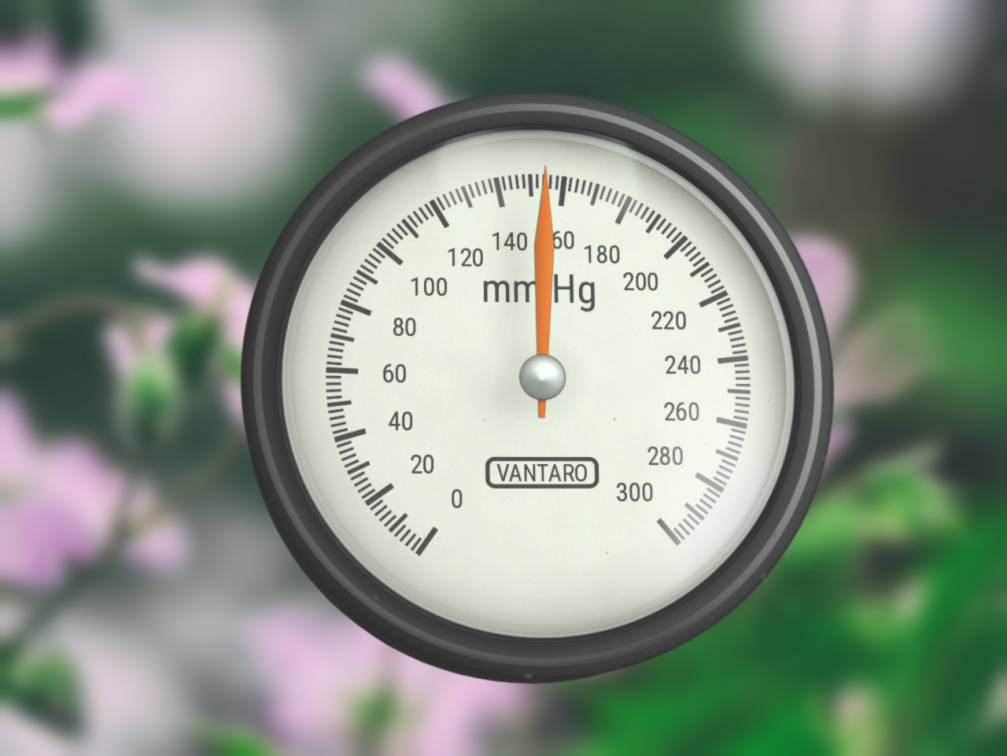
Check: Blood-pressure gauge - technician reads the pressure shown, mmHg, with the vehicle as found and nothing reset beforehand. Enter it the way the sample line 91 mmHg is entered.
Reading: 154 mmHg
